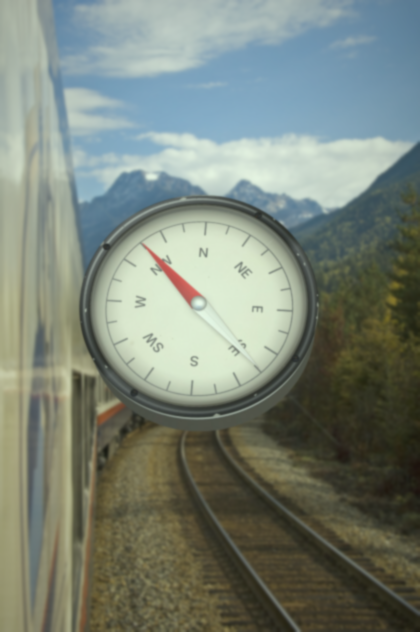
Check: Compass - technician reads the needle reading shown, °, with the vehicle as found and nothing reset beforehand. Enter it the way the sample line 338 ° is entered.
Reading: 315 °
